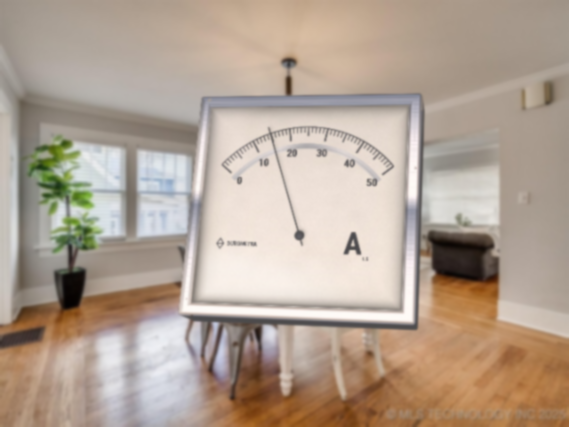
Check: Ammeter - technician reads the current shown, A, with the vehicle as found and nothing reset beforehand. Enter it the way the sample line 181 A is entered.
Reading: 15 A
